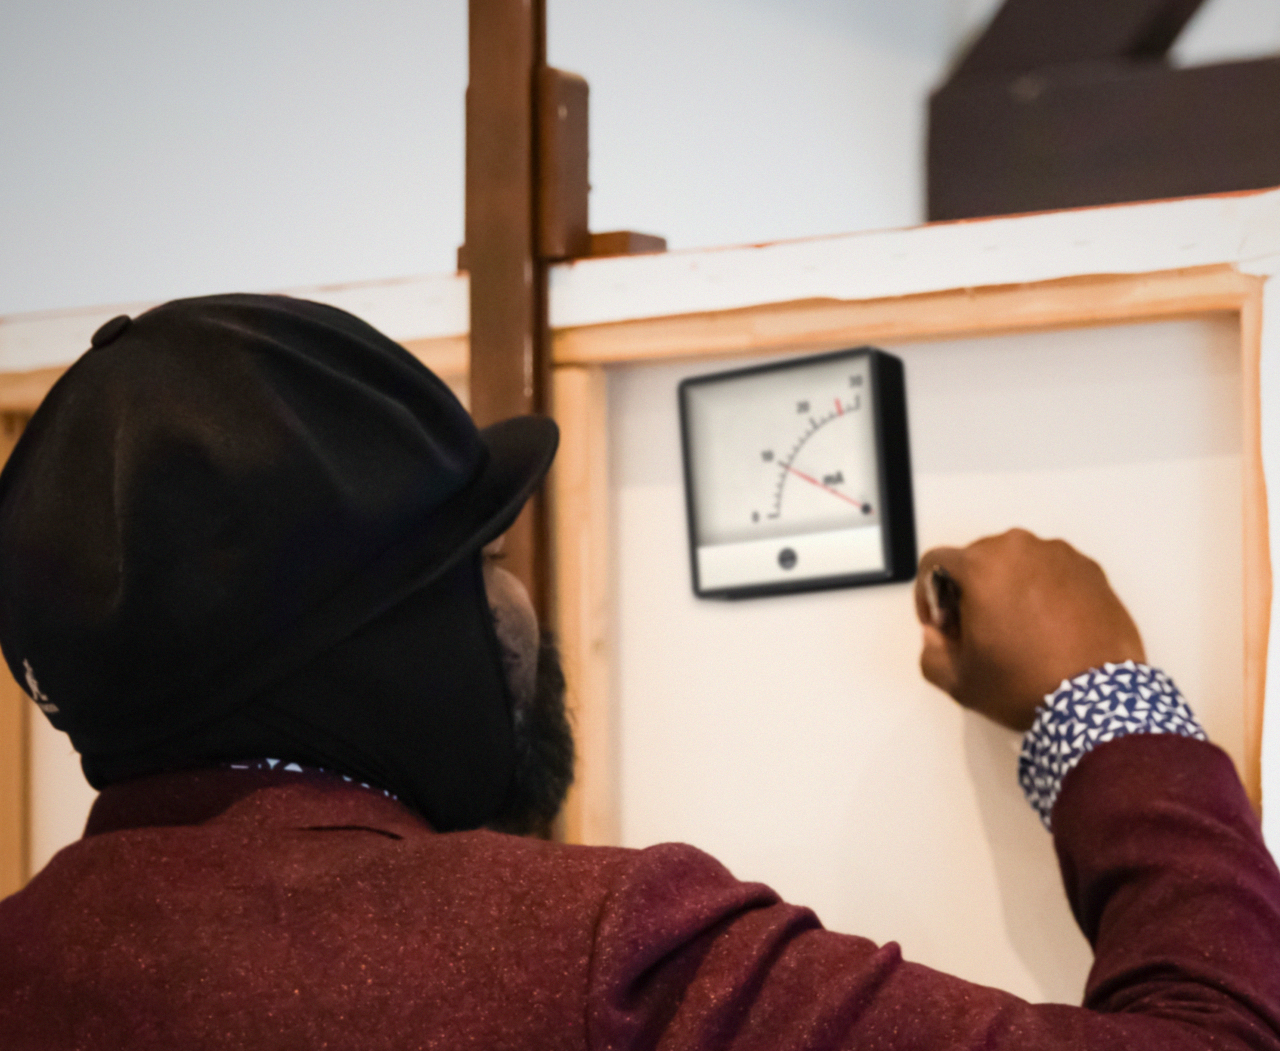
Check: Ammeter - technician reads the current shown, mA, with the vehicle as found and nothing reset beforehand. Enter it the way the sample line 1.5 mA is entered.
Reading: 10 mA
